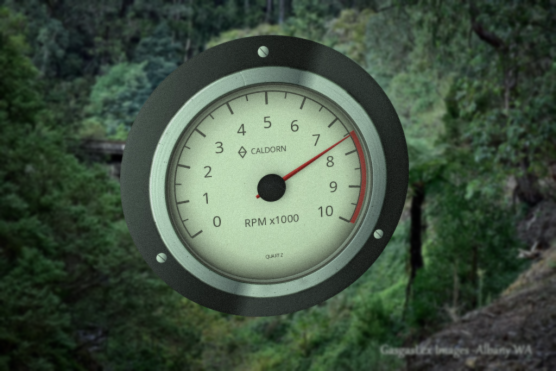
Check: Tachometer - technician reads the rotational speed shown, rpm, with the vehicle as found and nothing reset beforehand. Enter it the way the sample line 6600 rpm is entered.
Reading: 7500 rpm
